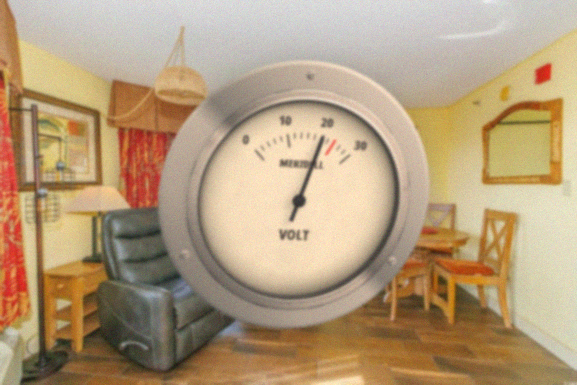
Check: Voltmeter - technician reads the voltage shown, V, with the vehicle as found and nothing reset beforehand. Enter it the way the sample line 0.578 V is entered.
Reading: 20 V
